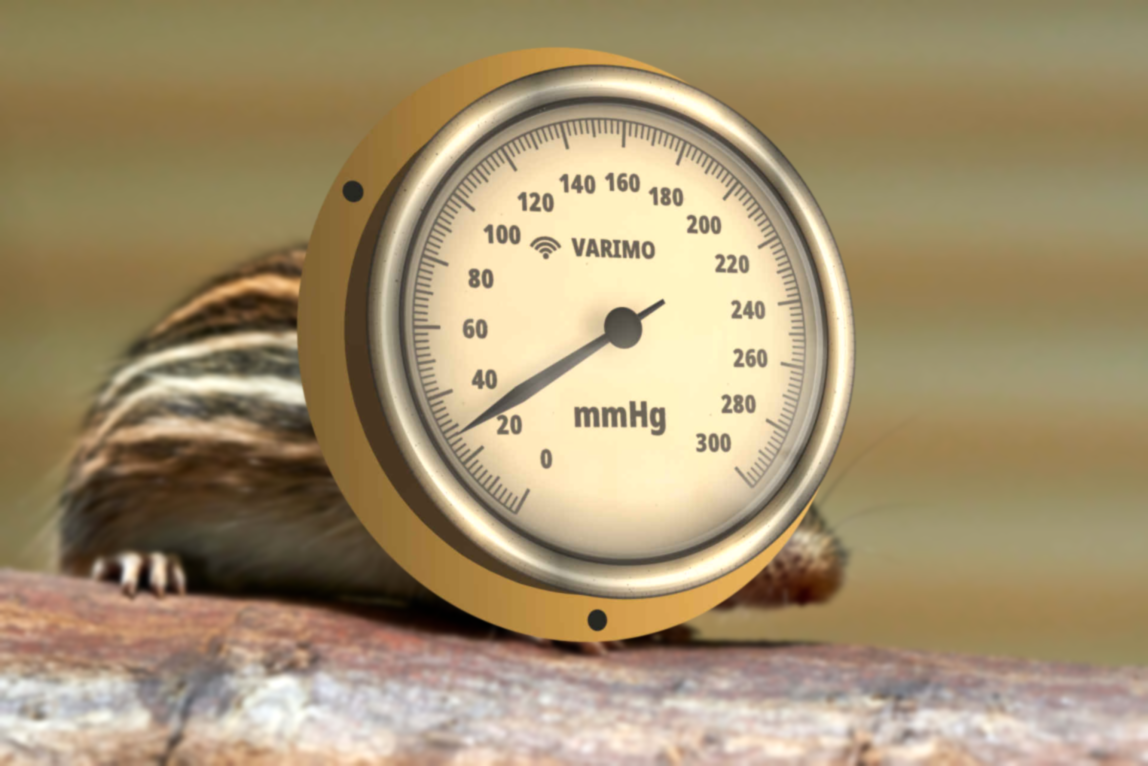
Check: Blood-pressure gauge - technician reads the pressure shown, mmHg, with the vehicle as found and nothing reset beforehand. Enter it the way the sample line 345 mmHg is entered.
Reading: 28 mmHg
